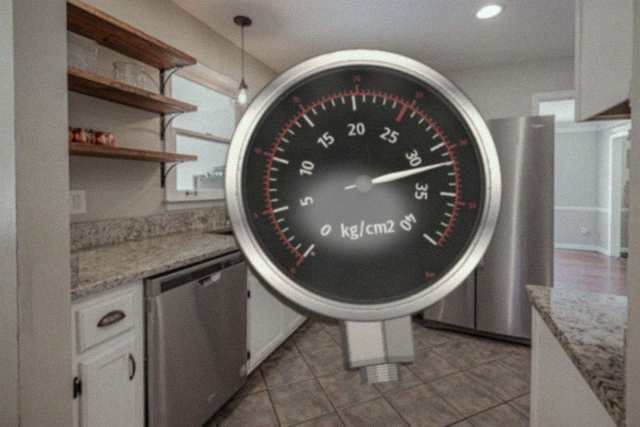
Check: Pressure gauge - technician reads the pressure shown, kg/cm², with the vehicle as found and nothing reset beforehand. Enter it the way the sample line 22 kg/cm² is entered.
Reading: 32 kg/cm²
